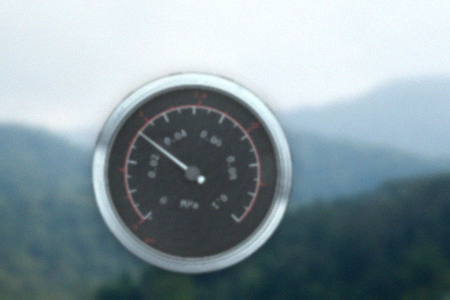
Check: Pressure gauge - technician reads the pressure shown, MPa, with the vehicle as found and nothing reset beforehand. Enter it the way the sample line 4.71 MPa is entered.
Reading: 0.03 MPa
